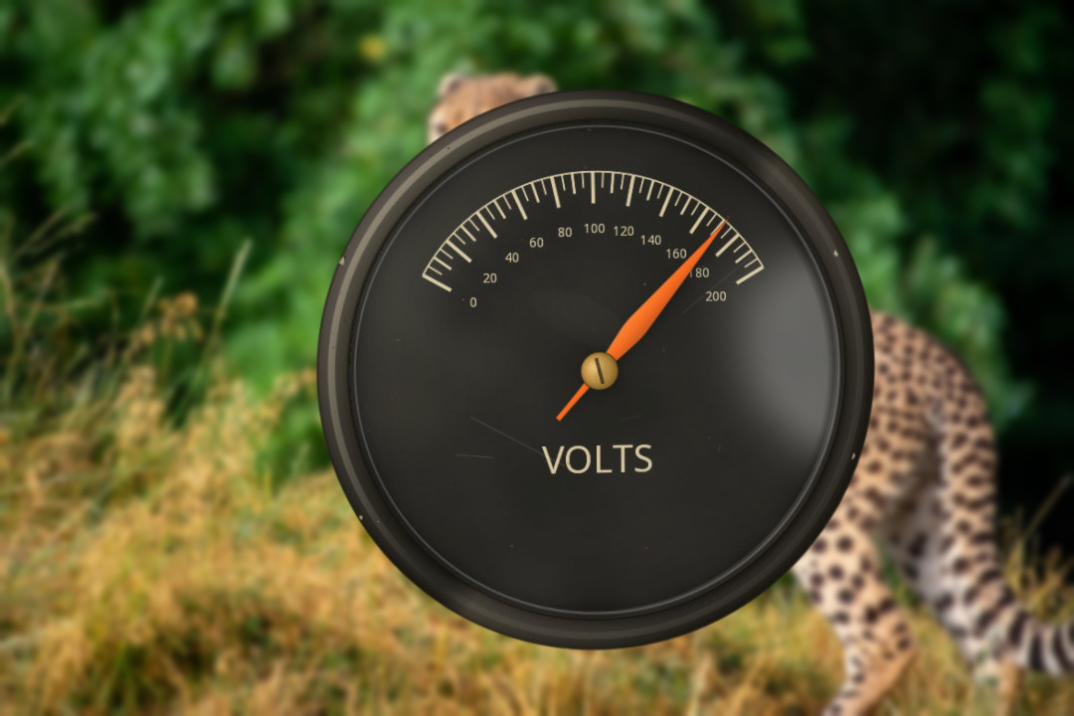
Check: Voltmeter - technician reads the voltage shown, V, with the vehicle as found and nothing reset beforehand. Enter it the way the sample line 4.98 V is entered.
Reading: 170 V
